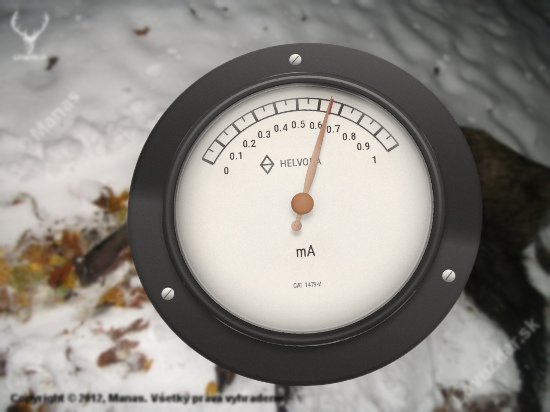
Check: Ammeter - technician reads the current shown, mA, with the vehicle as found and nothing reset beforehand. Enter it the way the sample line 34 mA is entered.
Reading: 0.65 mA
